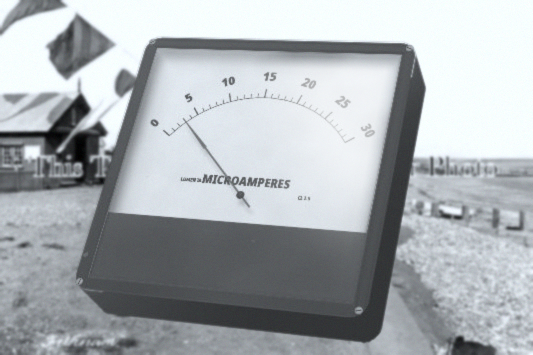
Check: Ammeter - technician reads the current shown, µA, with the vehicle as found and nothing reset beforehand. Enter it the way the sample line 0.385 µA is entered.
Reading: 3 µA
